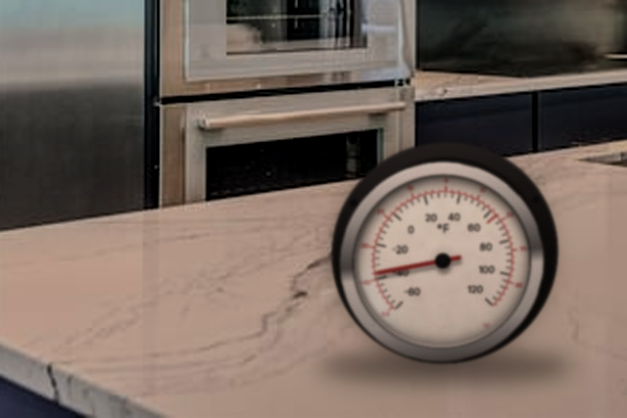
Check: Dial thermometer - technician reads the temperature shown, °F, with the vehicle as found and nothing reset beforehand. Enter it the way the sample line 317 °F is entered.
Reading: -36 °F
